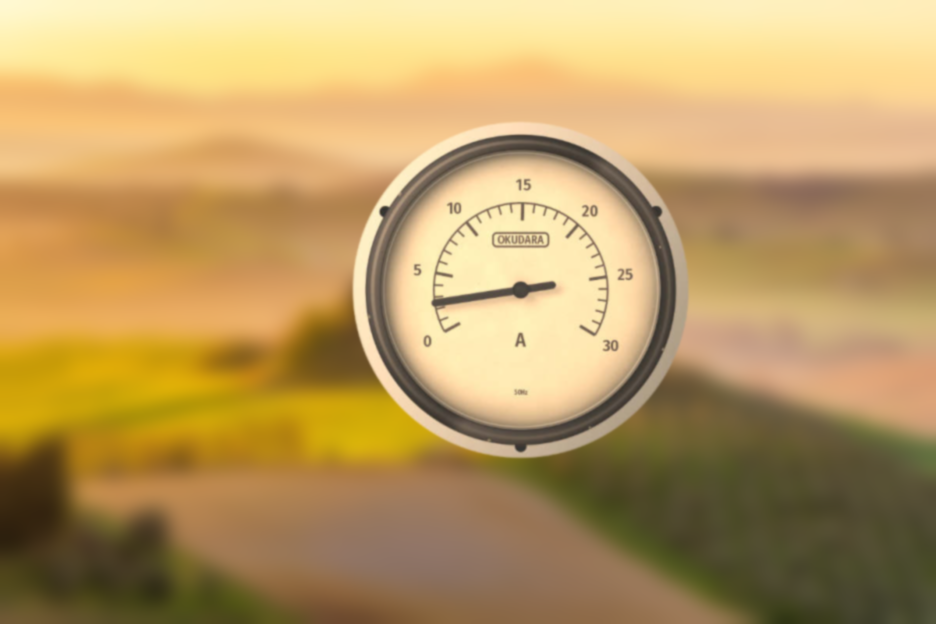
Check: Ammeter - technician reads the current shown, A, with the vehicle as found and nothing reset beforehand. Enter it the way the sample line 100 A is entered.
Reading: 2.5 A
